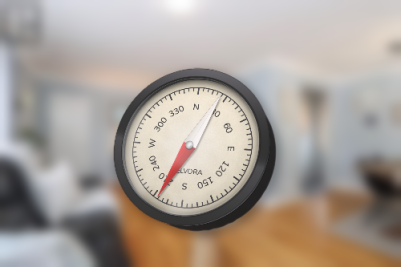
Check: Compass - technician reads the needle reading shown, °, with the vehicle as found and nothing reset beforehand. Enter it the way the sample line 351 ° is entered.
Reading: 205 °
